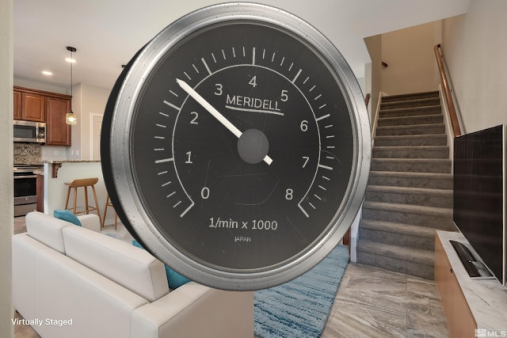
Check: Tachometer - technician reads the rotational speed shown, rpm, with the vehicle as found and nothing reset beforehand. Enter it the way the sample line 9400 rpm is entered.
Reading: 2400 rpm
